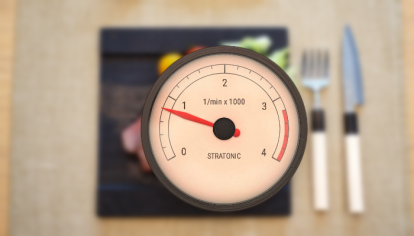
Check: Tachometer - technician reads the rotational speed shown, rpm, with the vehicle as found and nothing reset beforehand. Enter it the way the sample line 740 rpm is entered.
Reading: 800 rpm
